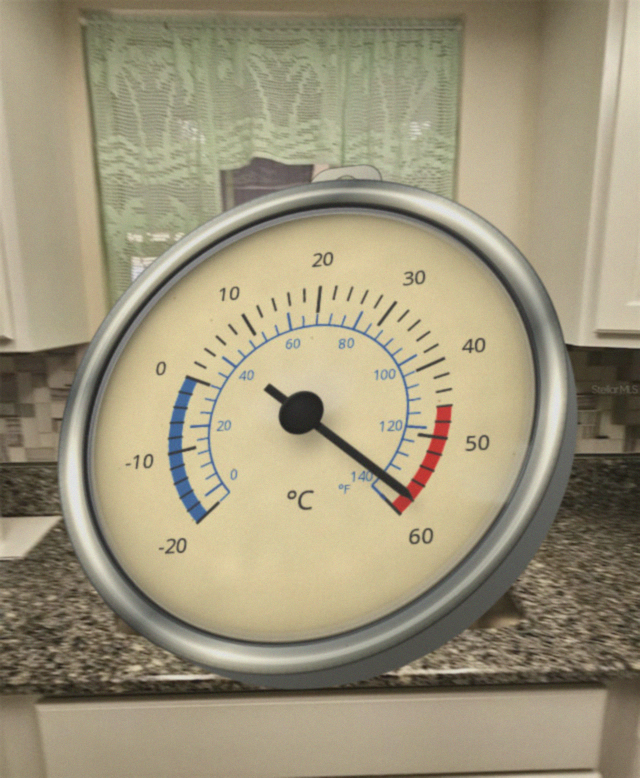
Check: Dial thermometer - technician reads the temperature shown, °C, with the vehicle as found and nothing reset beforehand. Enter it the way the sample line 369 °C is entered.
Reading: 58 °C
